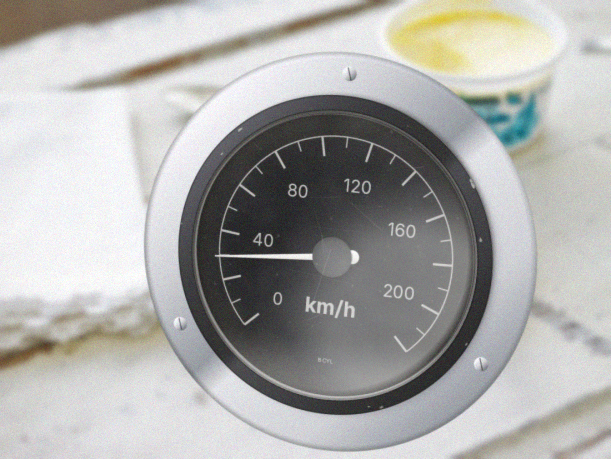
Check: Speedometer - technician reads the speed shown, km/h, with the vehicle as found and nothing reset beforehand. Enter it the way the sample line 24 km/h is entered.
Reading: 30 km/h
